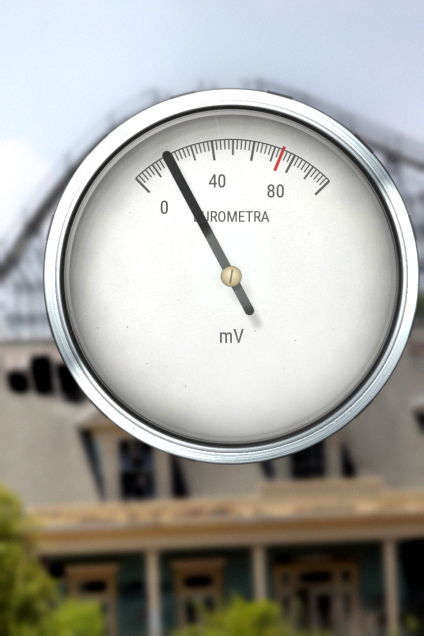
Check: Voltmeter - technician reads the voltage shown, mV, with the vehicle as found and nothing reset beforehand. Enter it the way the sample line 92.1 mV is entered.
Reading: 18 mV
